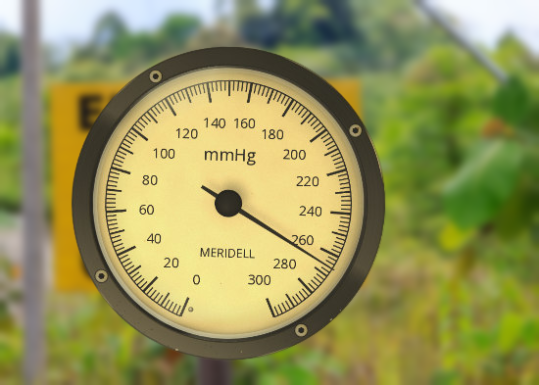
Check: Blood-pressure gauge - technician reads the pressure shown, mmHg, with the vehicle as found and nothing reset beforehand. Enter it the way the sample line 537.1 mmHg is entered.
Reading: 266 mmHg
